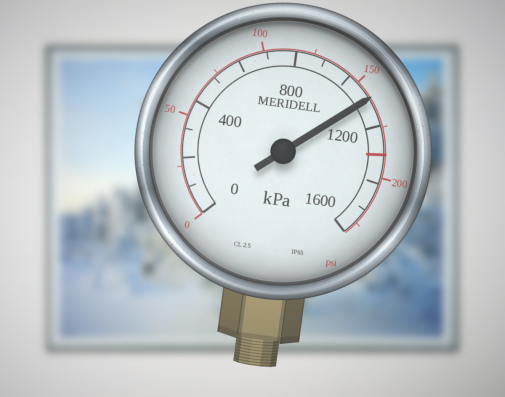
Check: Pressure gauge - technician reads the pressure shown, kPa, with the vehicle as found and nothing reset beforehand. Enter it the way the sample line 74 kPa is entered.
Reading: 1100 kPa
